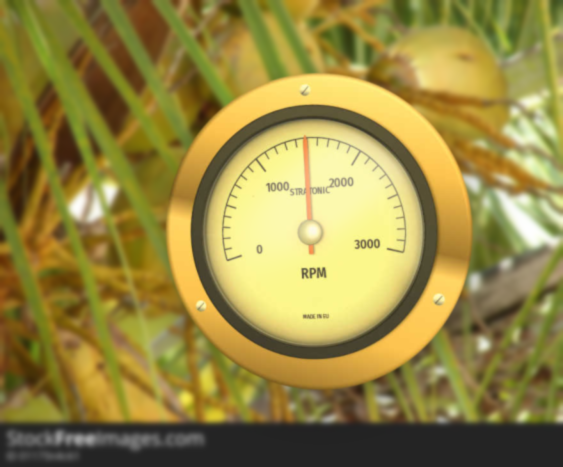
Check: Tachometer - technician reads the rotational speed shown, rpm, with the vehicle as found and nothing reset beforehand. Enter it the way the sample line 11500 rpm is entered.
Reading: 1500 rpm
